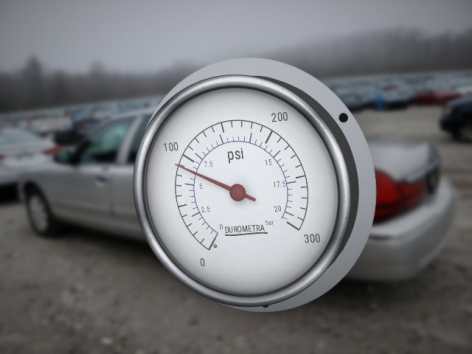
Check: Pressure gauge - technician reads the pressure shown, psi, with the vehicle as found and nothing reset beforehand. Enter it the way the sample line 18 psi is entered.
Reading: 90 psi
